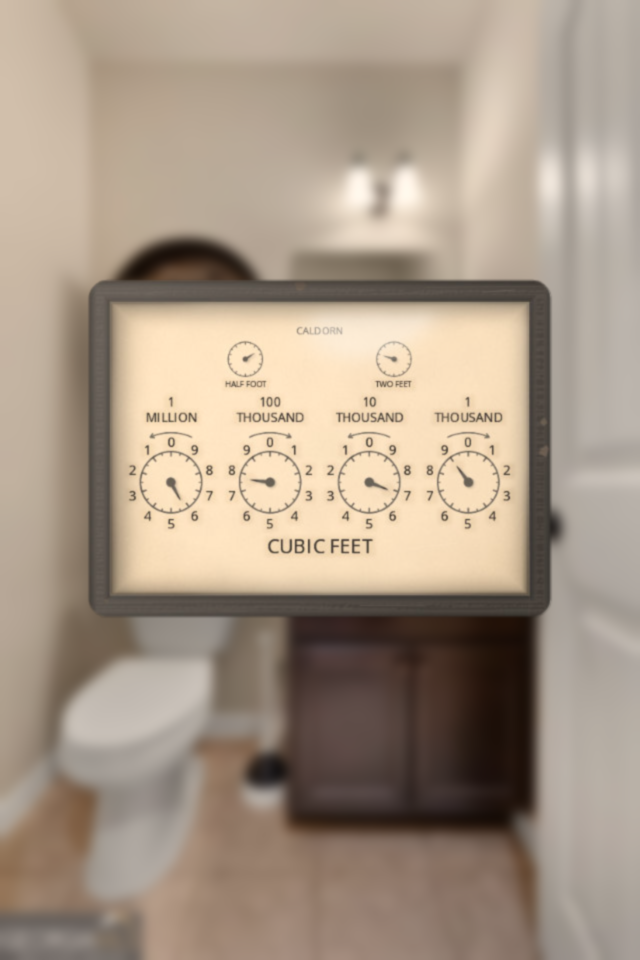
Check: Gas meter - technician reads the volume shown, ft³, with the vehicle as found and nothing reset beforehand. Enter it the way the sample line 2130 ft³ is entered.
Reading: 576900 ft³
